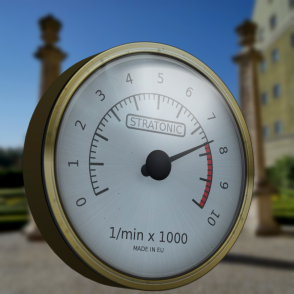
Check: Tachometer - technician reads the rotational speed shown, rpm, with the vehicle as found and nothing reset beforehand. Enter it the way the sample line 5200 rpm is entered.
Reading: 7600 rpm
